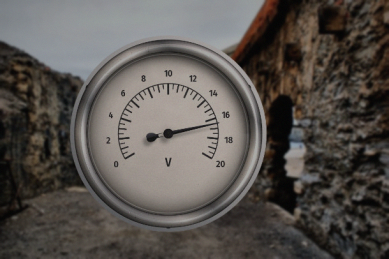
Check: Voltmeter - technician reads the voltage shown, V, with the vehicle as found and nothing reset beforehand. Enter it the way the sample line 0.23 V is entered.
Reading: 16.5 V
